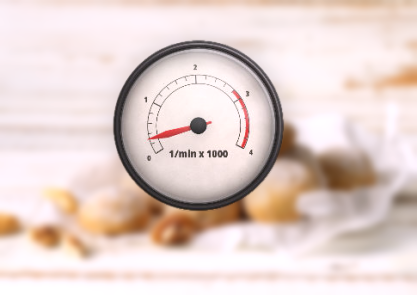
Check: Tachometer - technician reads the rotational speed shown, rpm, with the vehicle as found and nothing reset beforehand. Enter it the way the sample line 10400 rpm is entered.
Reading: 300 rpm
